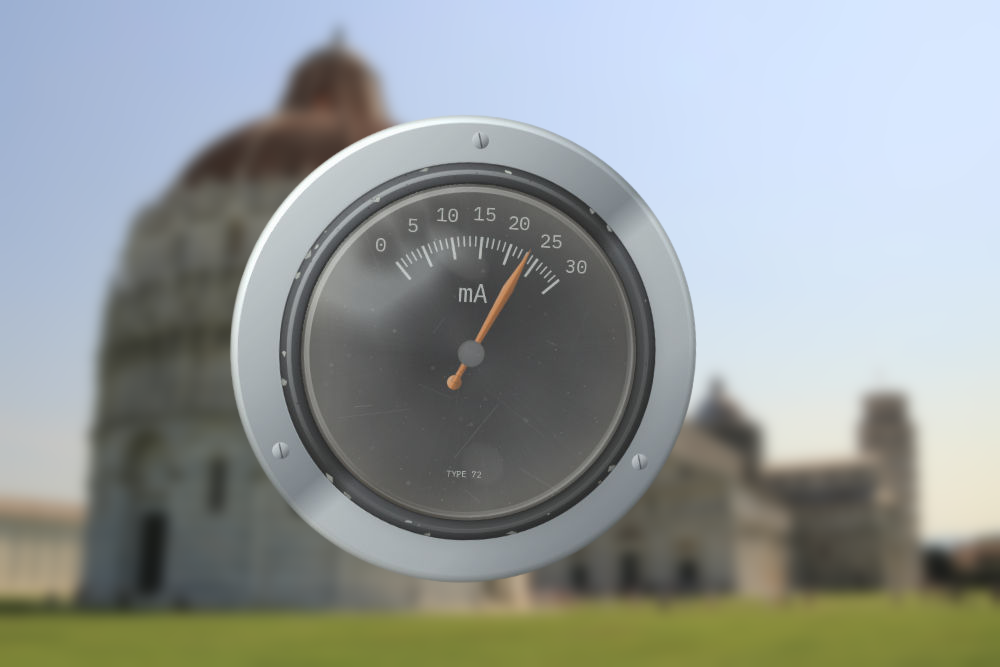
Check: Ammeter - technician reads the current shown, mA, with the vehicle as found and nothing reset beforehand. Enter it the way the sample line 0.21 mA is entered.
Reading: 23 mA
